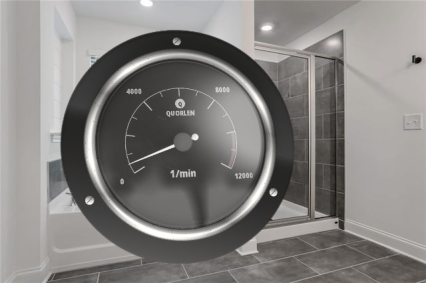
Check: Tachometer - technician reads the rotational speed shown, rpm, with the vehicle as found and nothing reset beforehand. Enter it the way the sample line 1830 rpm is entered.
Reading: 500 rpm
